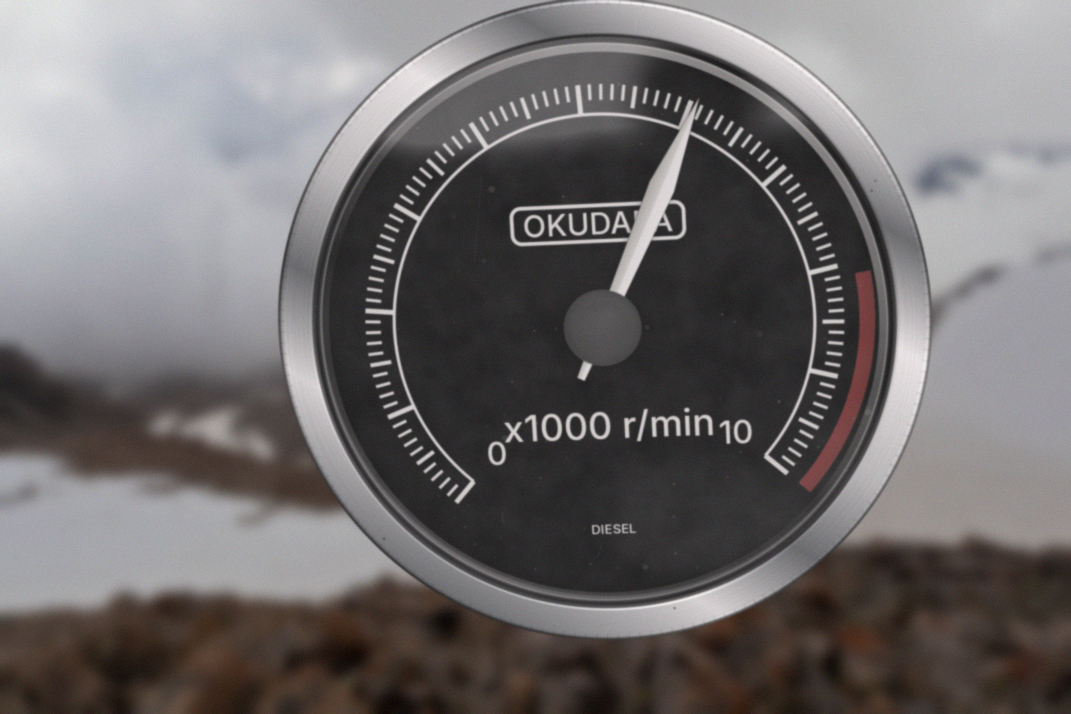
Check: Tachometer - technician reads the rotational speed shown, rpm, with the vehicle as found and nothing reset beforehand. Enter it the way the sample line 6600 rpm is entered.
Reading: 6050 rpm
